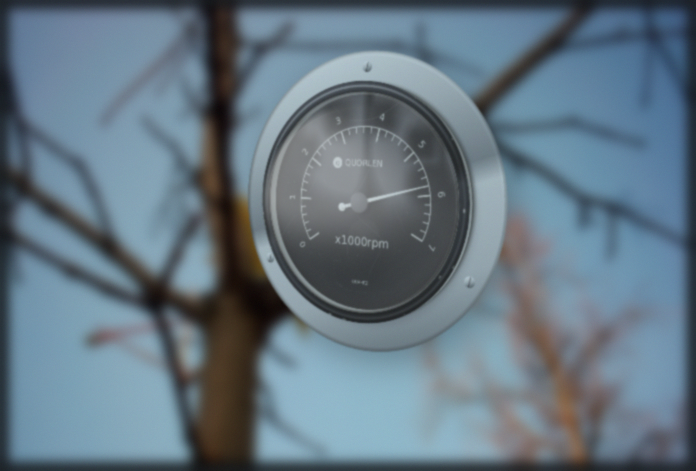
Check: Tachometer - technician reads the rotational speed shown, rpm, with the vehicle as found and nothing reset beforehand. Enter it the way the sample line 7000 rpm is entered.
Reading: 5800 rpm
